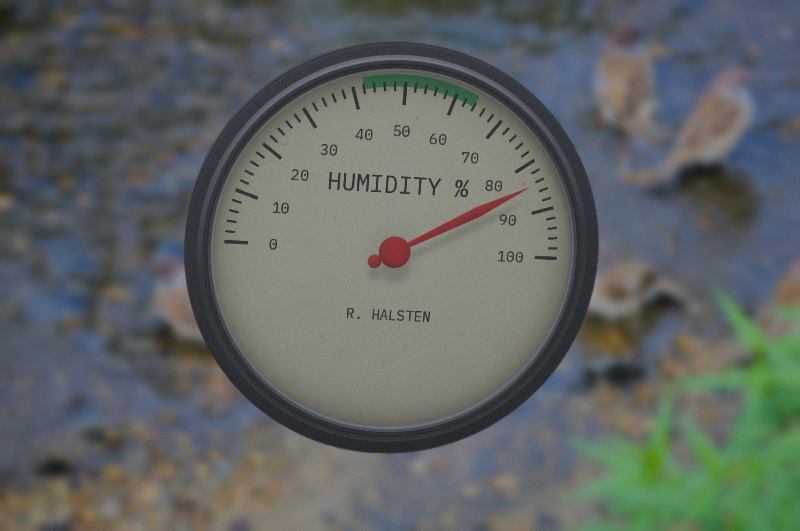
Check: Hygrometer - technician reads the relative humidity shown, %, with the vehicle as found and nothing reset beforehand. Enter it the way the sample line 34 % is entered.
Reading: 84 %
